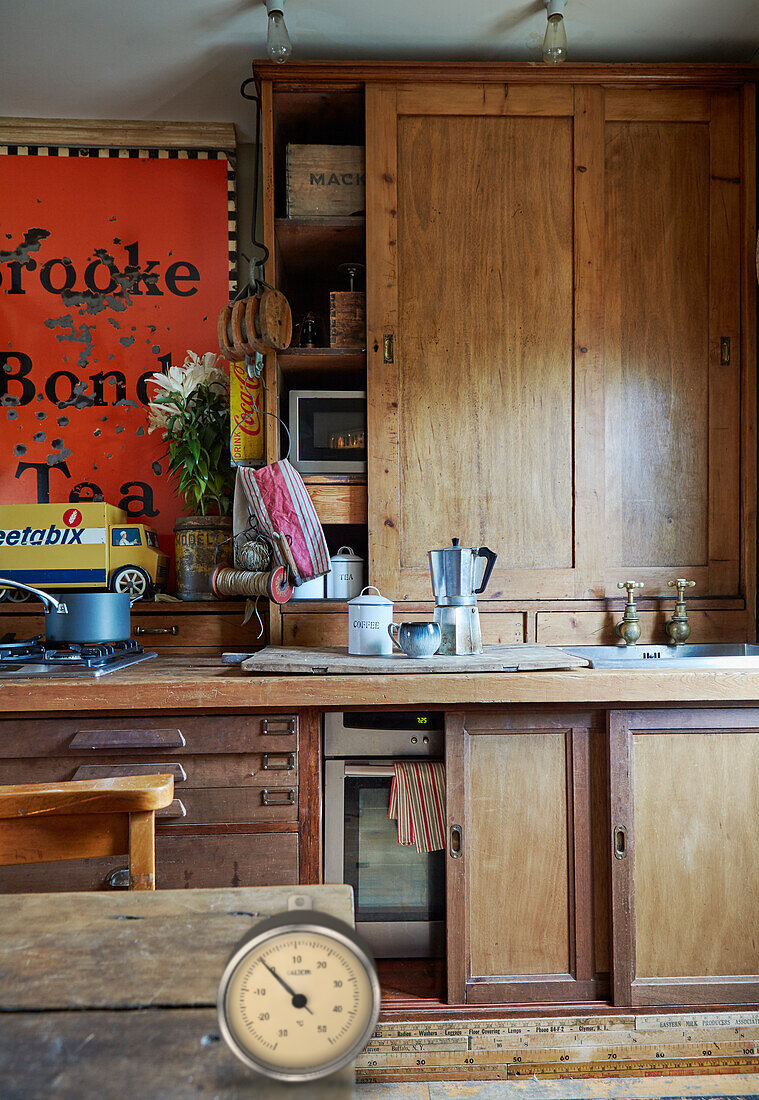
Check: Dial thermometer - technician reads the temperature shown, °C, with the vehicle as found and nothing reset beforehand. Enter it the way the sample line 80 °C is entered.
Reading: 0 °C
